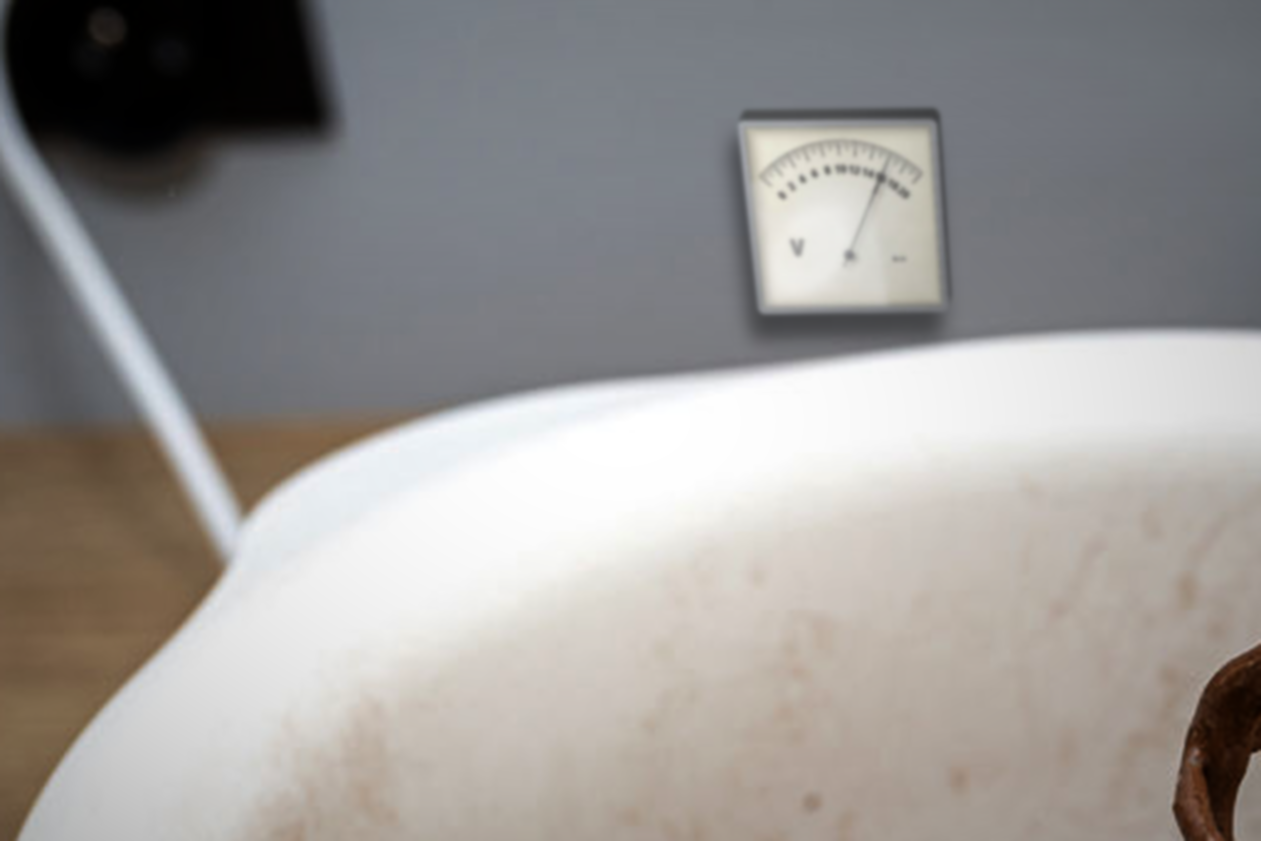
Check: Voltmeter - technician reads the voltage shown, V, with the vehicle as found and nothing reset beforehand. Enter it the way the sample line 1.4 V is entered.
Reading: 16 V
